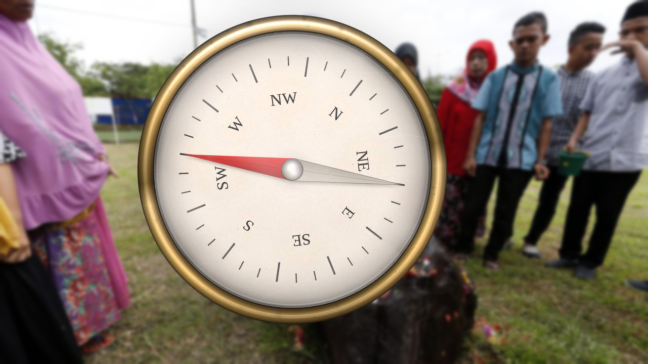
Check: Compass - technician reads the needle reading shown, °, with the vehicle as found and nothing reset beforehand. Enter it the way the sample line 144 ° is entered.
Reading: 240 °
